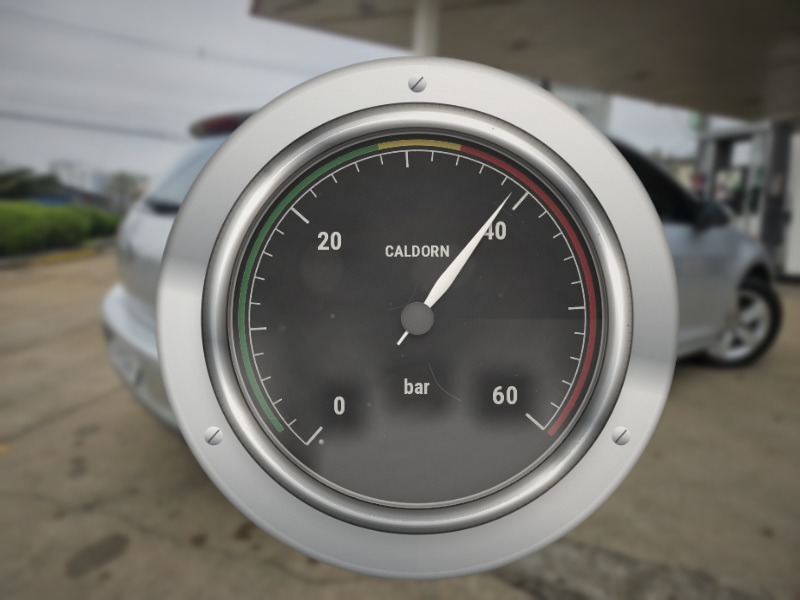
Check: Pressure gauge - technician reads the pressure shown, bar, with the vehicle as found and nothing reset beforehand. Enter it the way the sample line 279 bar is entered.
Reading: 39 bar
